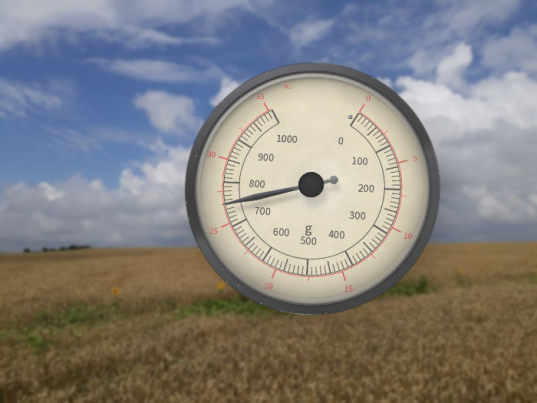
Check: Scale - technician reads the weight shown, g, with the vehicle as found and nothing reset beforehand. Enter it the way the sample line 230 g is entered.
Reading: 750 g
